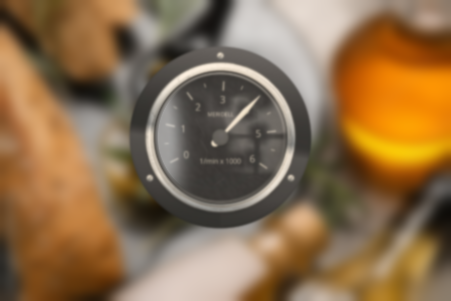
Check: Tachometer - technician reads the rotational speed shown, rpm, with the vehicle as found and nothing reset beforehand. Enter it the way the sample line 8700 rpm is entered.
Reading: 4000 rpm
